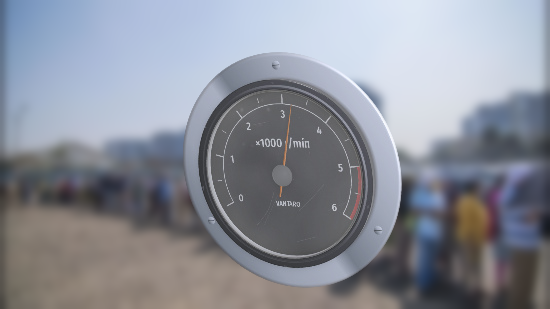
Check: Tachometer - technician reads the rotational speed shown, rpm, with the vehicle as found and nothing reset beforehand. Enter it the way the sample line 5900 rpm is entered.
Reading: 3250 rpm
